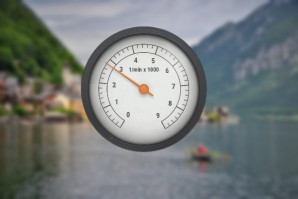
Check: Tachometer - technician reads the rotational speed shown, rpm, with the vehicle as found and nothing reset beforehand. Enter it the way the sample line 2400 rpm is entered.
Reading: 2800 rpm
